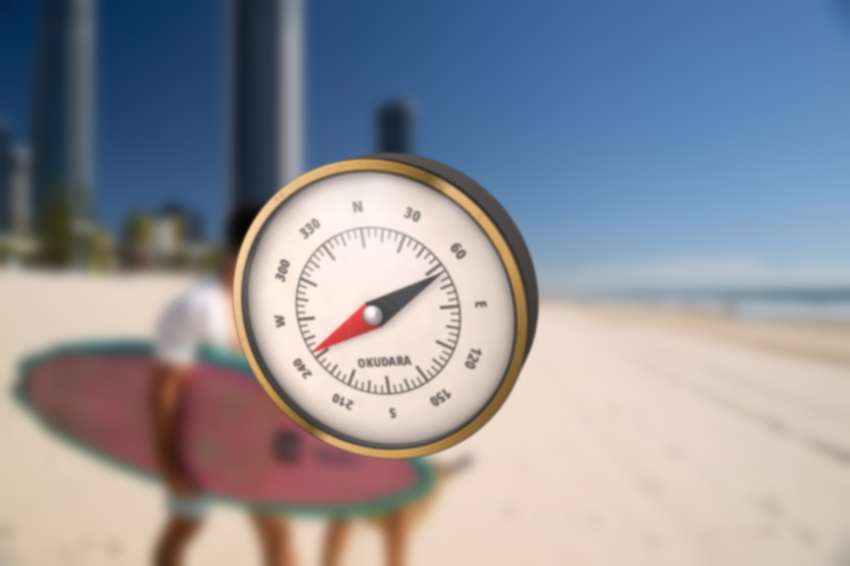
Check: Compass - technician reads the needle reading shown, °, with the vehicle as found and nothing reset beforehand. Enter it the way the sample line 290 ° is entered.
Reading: 245 °
